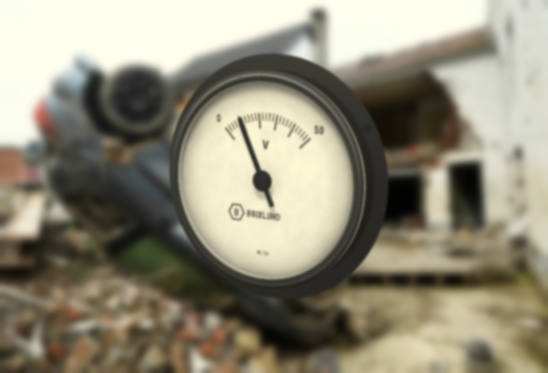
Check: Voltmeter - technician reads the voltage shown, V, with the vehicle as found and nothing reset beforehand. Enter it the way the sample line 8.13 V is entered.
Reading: 10 V
